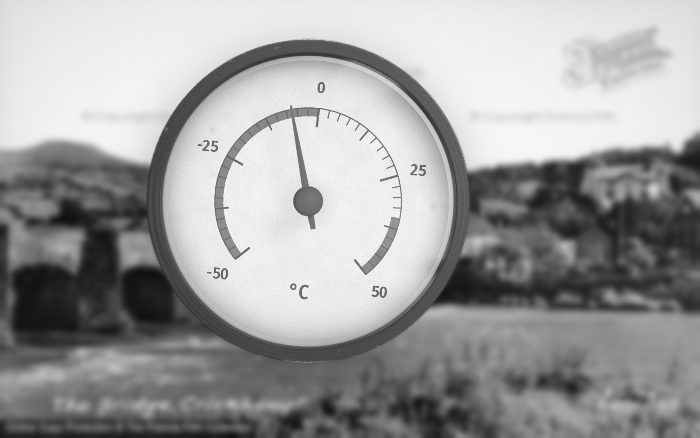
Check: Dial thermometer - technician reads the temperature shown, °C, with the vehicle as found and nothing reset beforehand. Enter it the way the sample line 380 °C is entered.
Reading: -6.25 °C
